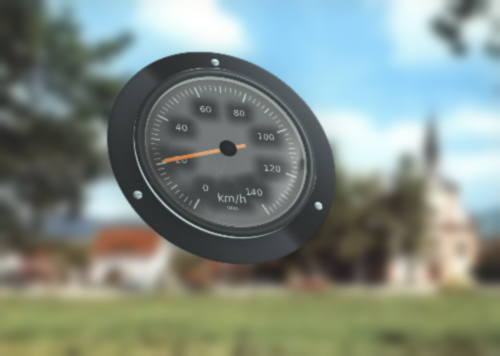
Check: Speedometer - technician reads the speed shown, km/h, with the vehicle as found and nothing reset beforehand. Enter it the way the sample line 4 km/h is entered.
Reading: 20 km/h
